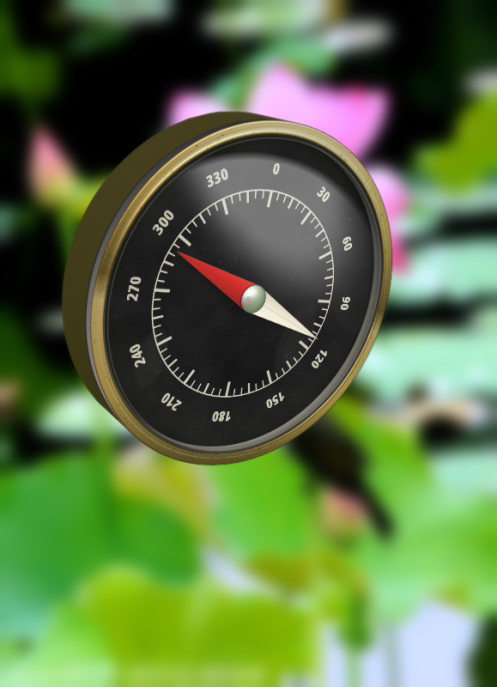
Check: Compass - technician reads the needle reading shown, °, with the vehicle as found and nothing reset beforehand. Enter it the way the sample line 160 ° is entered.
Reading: 292.5 °
